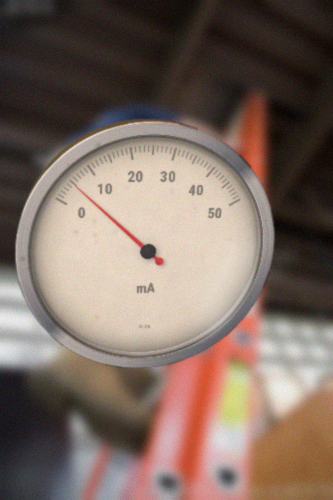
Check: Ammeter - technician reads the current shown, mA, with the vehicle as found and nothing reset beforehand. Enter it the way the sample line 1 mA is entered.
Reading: 5 mA
